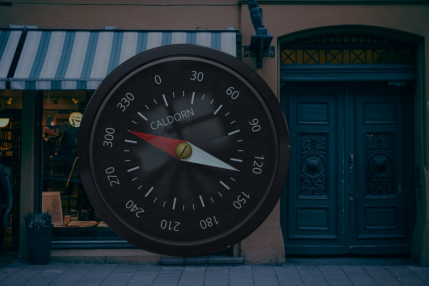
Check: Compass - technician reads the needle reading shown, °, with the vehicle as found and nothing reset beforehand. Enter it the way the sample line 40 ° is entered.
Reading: 310 °
